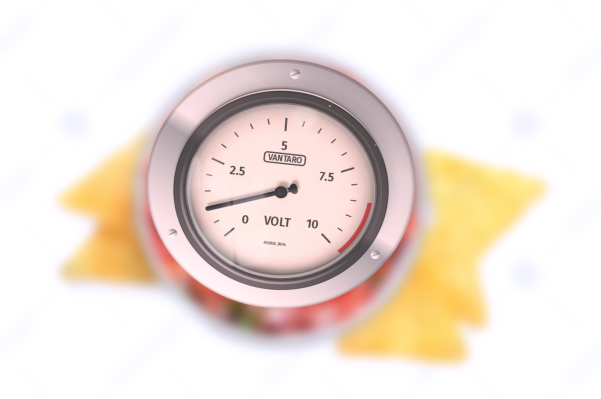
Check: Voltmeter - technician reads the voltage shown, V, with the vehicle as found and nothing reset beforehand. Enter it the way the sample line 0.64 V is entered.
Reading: 1 V
